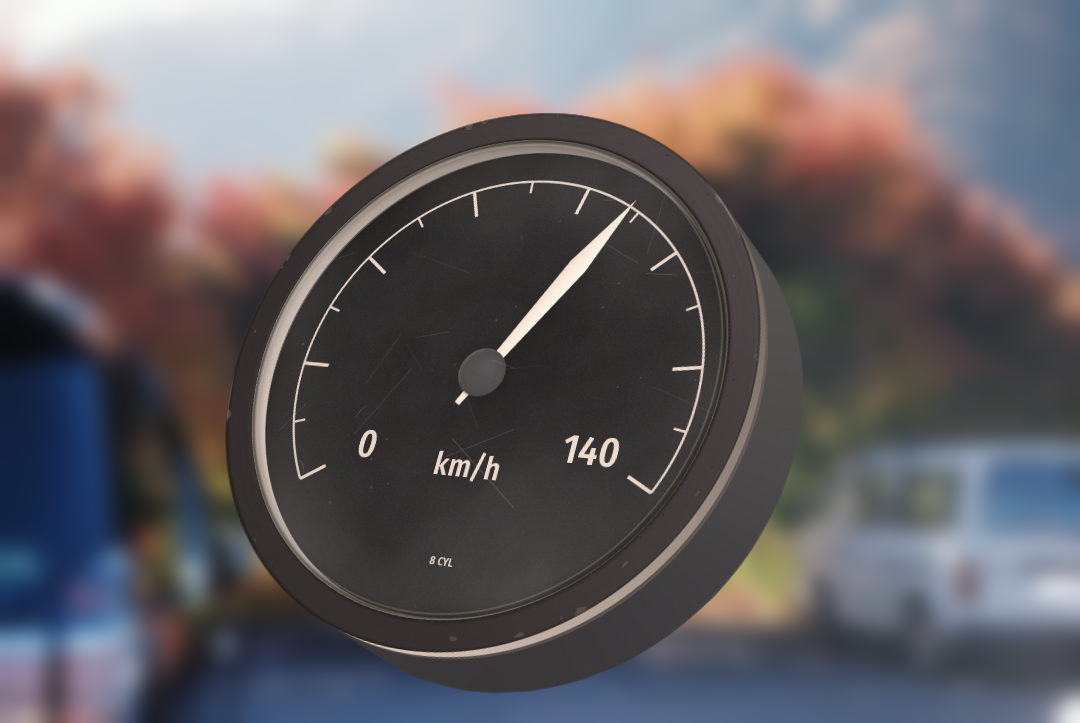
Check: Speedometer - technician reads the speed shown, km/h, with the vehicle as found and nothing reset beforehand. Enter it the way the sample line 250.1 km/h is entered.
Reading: 90 km/h
